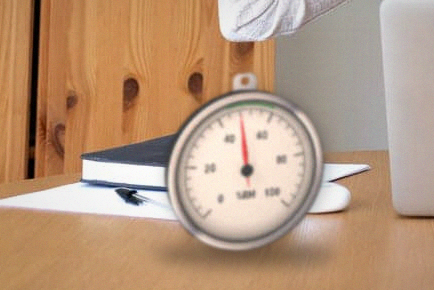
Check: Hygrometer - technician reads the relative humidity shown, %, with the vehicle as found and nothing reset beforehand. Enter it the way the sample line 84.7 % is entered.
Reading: 48 %
